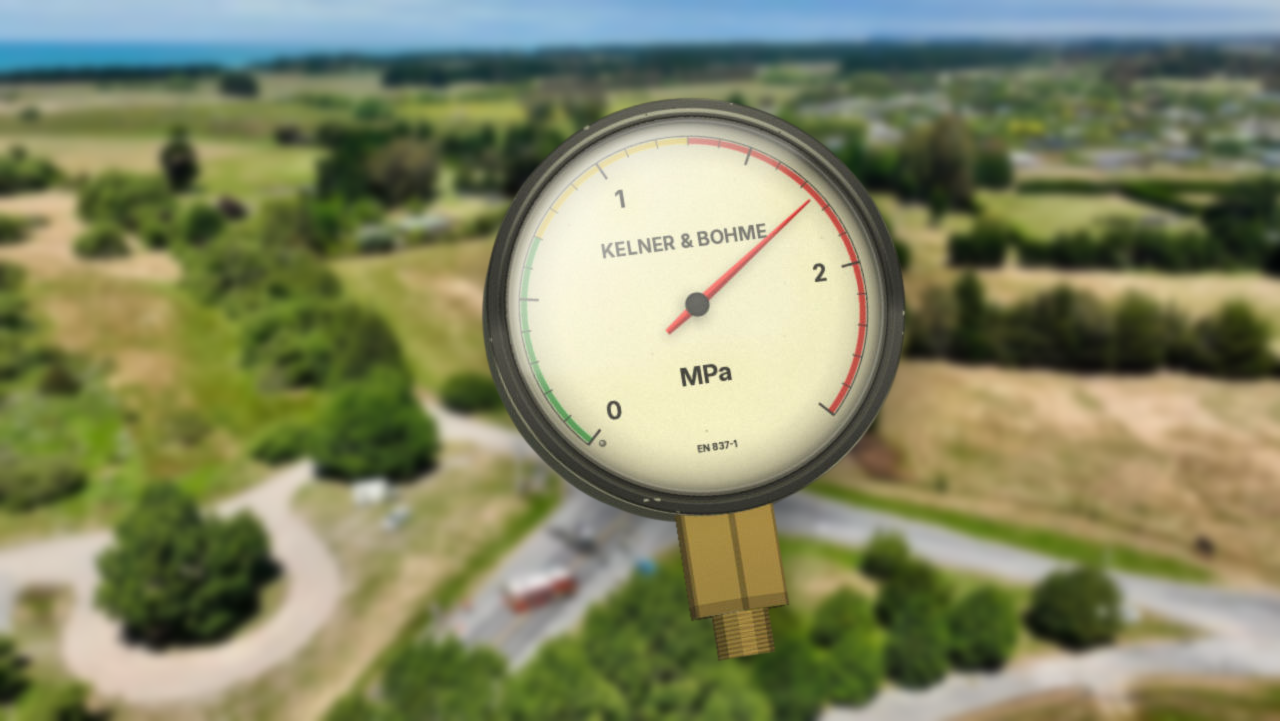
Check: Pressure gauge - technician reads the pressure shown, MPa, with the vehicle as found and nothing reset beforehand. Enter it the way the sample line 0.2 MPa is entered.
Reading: 1.75 MPa
